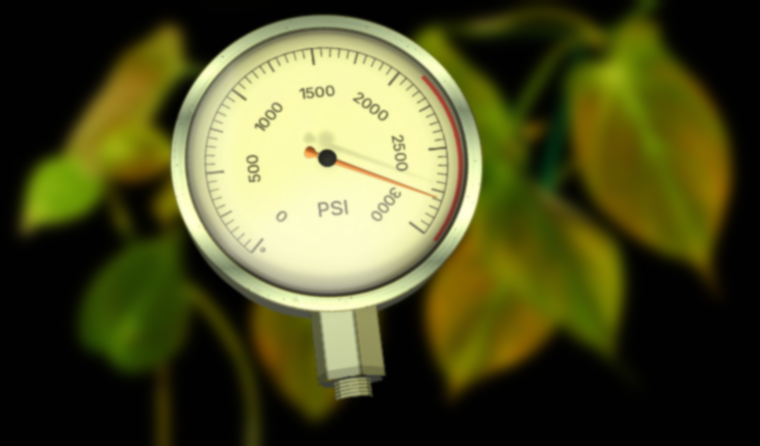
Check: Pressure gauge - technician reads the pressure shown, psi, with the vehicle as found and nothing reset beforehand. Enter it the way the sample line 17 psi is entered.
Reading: 2800 psi
